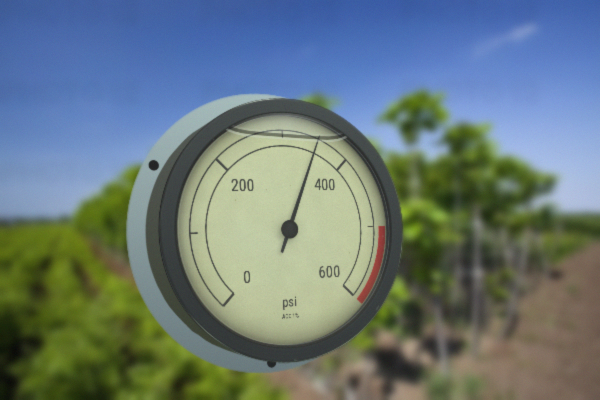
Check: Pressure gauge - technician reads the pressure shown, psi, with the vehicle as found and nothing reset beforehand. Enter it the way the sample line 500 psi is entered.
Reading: 350 psi
